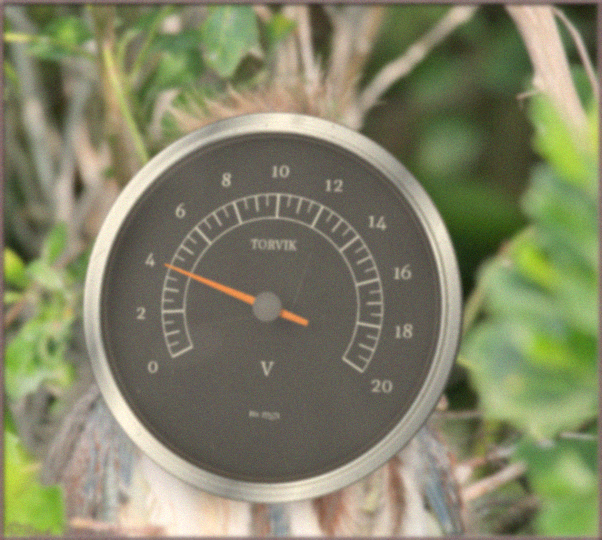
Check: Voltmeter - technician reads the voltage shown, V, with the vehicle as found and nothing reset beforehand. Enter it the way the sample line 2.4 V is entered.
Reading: 4 V
